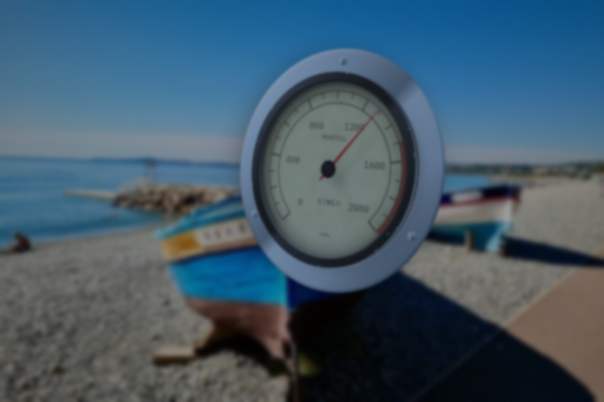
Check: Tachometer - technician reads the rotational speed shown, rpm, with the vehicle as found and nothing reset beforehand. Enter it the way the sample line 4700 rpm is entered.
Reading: 1300 rpm
